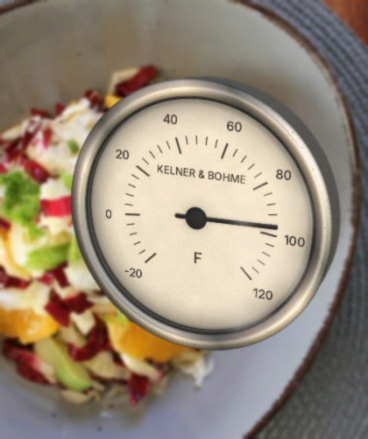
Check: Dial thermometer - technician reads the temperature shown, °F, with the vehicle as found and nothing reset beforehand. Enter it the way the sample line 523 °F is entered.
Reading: 96 °F
